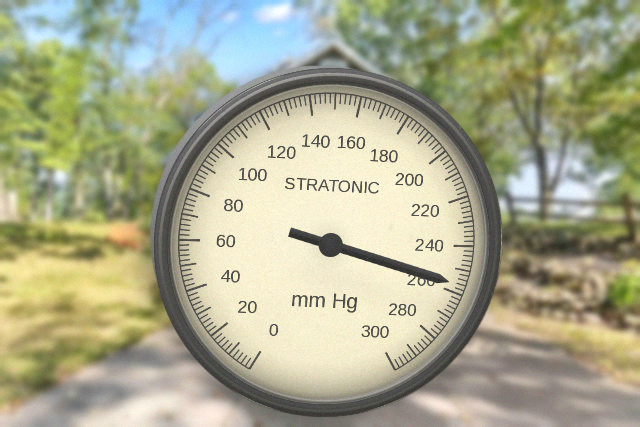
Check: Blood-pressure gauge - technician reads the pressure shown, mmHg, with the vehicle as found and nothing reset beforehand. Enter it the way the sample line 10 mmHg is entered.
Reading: 256 mmHg
